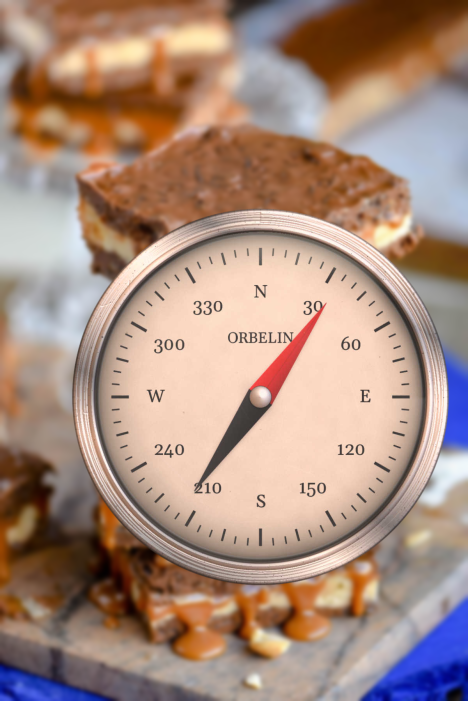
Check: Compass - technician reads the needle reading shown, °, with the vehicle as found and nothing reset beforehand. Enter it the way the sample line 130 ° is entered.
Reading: 35 °
